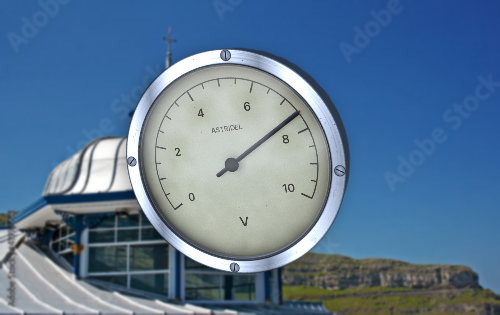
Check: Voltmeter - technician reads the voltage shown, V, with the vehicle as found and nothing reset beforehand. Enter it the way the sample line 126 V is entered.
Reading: 7.5 V
